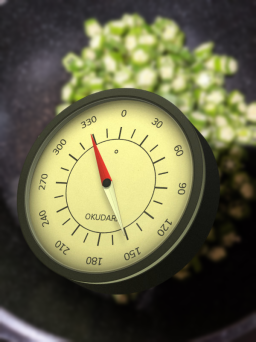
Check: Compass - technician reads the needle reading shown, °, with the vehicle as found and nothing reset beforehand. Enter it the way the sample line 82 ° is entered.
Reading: 330 °
